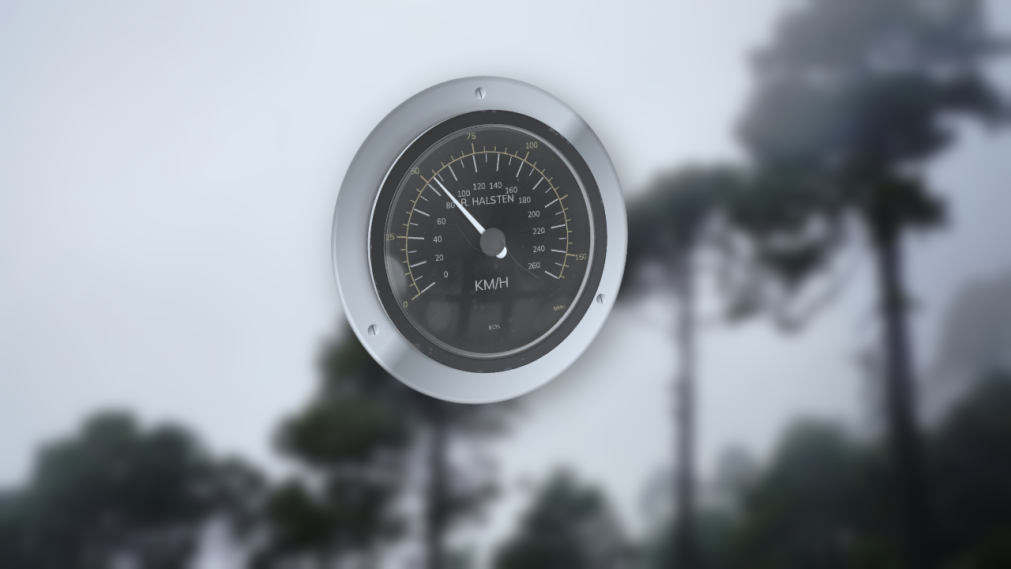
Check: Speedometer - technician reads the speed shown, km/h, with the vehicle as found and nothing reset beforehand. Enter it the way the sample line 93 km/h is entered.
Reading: 85 km/h
